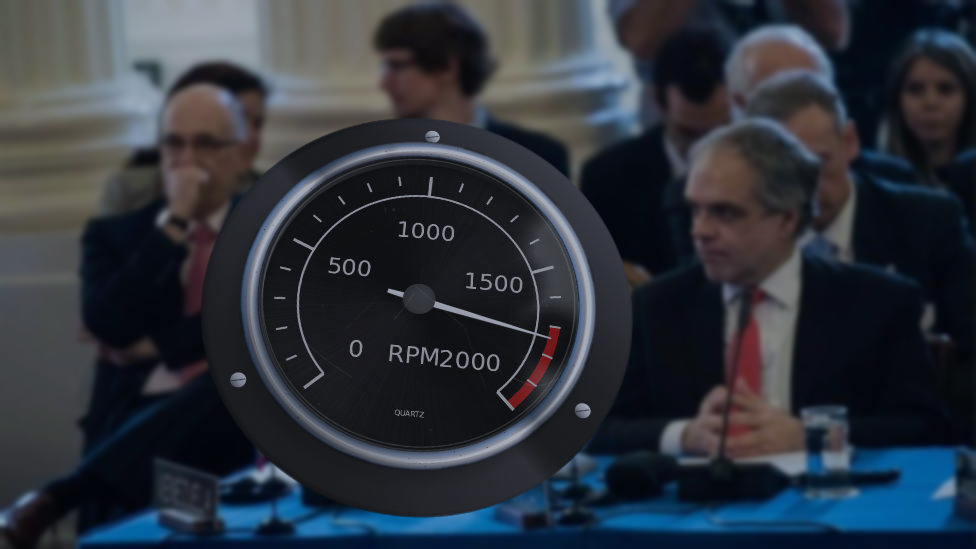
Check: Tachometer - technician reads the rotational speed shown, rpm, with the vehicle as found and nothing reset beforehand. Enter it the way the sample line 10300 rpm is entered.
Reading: 1750 rpm
